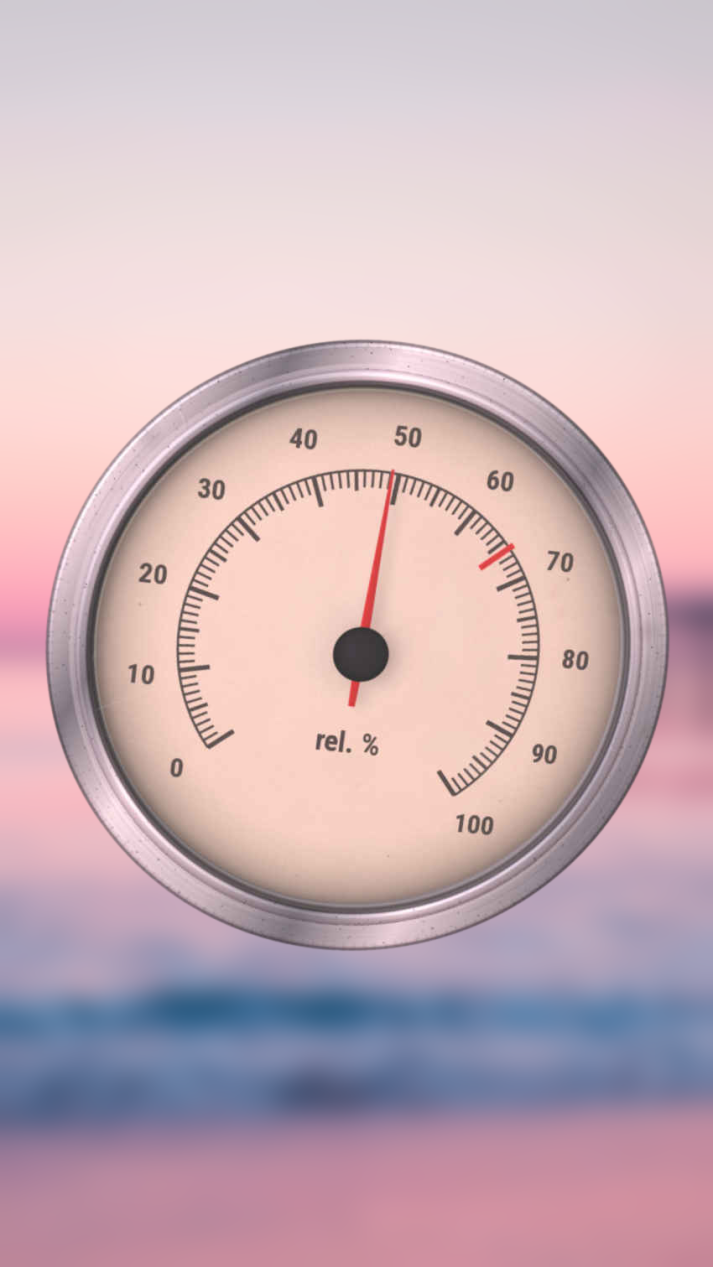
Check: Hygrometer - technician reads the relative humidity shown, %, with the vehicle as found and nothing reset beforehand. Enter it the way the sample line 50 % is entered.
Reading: 49 %
